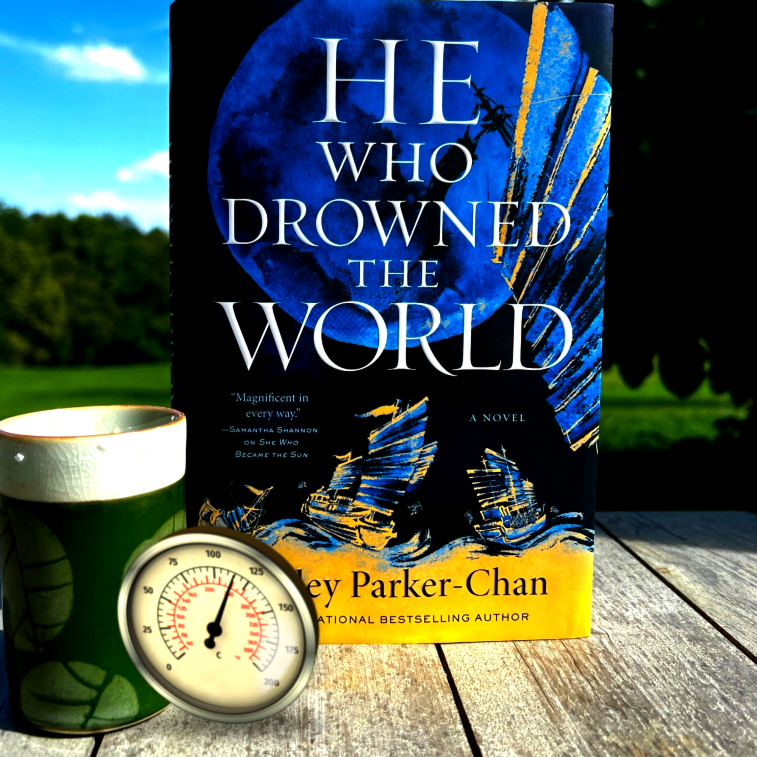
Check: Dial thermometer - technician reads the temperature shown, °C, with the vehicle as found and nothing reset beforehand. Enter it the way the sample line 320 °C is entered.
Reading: 115 °C
